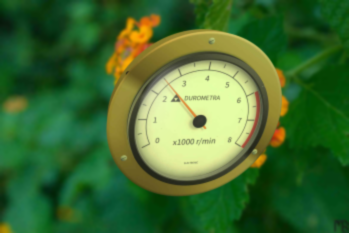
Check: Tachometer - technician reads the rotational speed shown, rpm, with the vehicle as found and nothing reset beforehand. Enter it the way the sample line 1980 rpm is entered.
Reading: 2500 rpm
